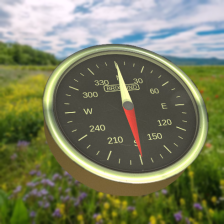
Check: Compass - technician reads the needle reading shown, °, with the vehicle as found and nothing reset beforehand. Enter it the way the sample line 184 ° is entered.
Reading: 180 °
